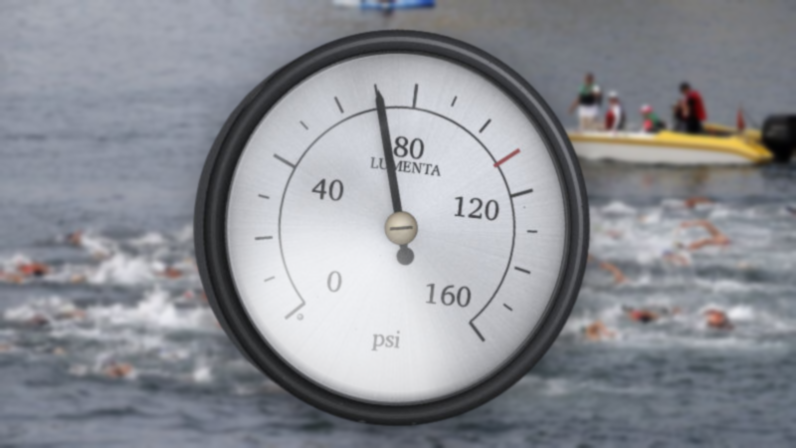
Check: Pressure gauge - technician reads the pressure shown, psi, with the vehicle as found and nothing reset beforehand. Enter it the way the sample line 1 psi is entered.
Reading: 70 psi
